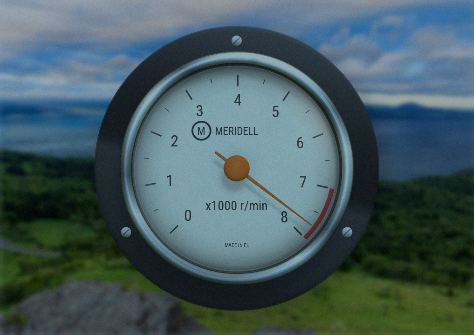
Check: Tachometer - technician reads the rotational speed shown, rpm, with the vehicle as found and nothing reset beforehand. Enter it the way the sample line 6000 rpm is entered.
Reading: 7750 rpm
